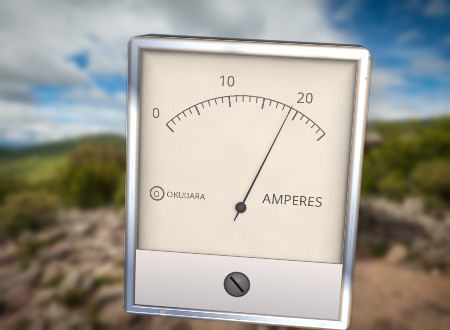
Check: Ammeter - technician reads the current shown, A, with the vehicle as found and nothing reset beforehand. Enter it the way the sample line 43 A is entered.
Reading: 19 A
